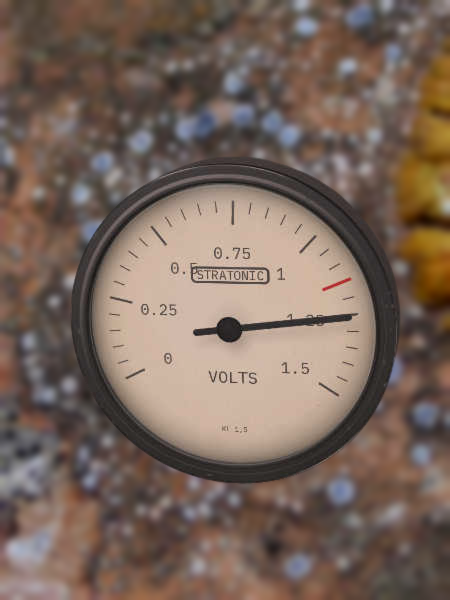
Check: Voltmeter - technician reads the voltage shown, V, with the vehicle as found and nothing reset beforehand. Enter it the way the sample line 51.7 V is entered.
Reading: 1.25 V
